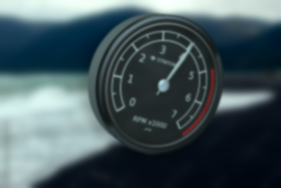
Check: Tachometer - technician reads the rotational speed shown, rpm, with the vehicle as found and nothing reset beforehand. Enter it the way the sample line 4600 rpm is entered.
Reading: 4000 rpm
